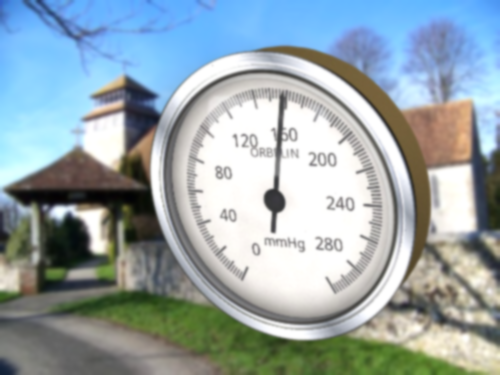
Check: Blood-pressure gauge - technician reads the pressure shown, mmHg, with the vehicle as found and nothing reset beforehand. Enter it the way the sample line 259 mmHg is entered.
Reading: 160 mmHg
